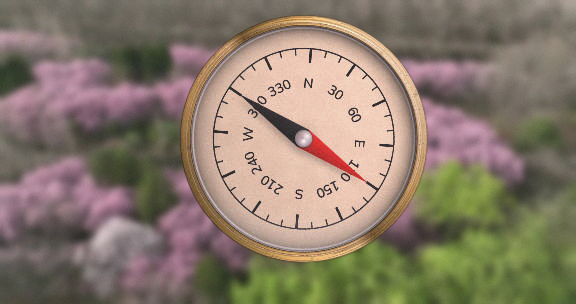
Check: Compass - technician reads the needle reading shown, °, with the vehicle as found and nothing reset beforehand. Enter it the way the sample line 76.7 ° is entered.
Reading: 120 °
